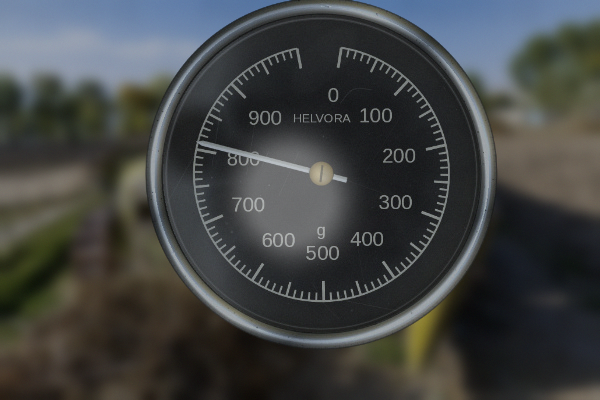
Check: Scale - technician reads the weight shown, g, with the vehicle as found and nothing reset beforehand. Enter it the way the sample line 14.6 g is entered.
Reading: 810 g
